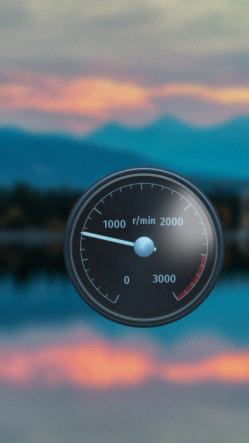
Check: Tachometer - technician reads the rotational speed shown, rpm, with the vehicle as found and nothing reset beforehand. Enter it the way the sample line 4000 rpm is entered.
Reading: 750 rpm
